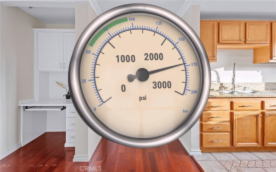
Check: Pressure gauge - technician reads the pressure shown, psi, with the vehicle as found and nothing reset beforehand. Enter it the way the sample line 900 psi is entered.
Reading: 2500 psi
